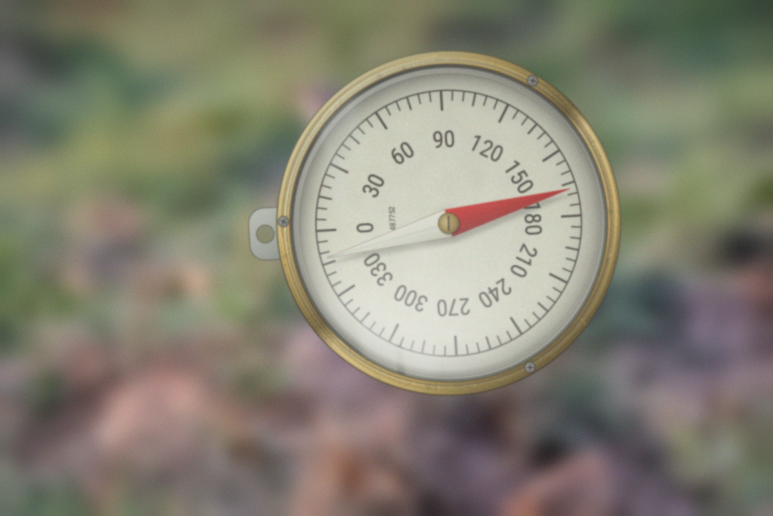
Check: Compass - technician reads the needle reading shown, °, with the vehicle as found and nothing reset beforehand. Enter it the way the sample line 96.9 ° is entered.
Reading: 167.5 °
